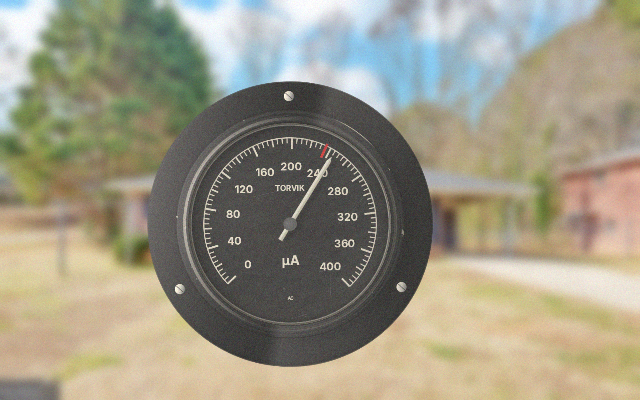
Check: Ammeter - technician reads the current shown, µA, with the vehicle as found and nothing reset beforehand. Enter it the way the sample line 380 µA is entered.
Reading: 245 µA
